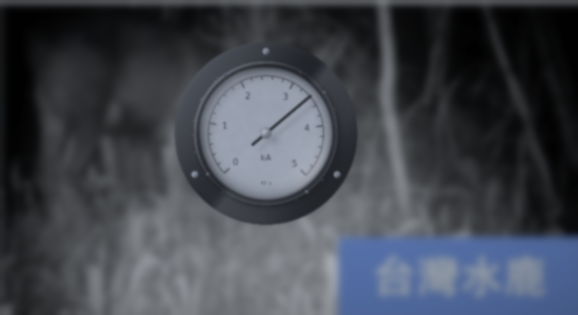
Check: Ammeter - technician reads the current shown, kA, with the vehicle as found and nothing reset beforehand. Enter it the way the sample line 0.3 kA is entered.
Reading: 3.4 kA
